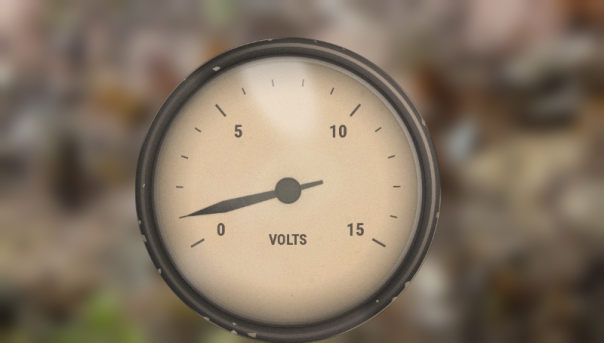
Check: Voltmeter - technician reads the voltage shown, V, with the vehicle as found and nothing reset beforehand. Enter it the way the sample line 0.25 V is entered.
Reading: 1 V
